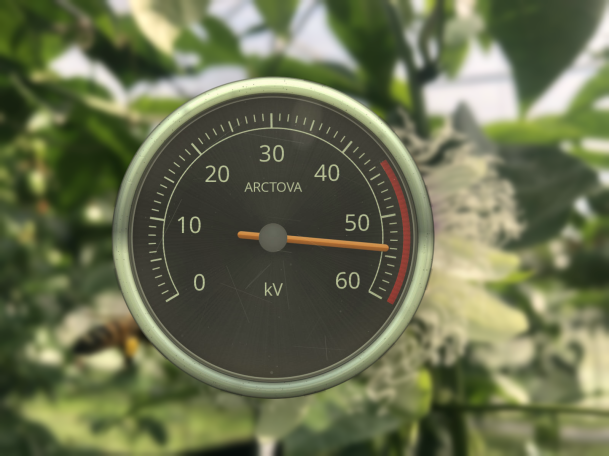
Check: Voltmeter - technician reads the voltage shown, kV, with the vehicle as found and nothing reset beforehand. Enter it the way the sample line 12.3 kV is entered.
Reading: 54 kV
